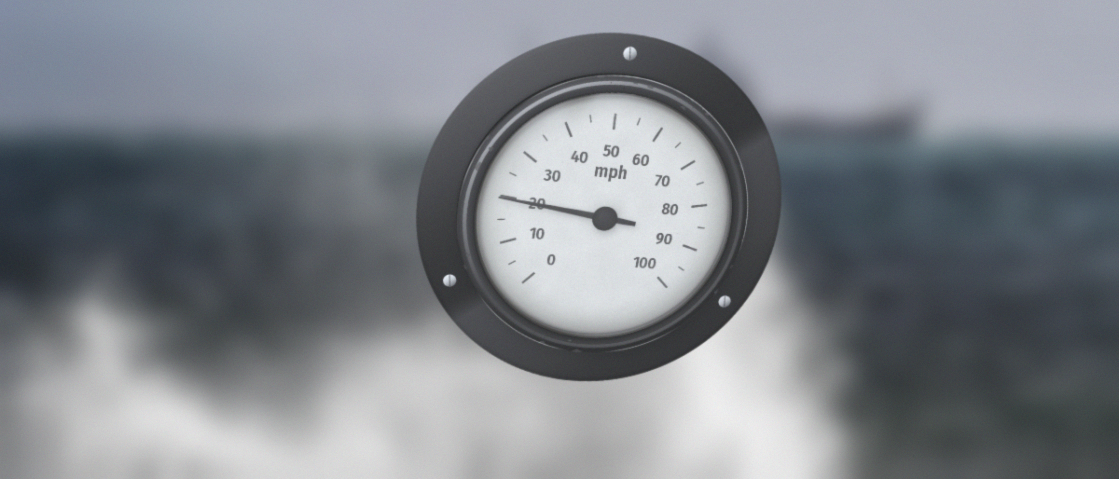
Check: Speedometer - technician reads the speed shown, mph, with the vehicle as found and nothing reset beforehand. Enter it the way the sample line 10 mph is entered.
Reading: 20 mph
